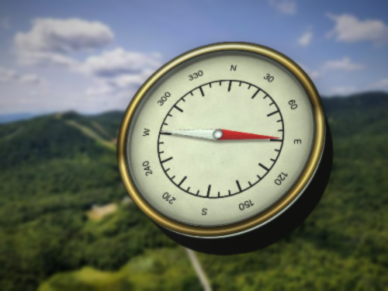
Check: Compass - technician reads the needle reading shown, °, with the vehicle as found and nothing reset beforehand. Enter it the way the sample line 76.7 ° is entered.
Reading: 90 °
